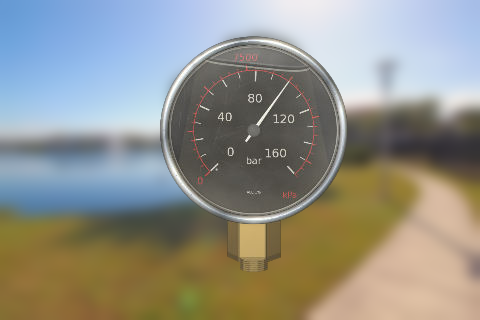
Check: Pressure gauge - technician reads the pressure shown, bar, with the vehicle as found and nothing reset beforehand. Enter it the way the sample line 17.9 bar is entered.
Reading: 100 bar
